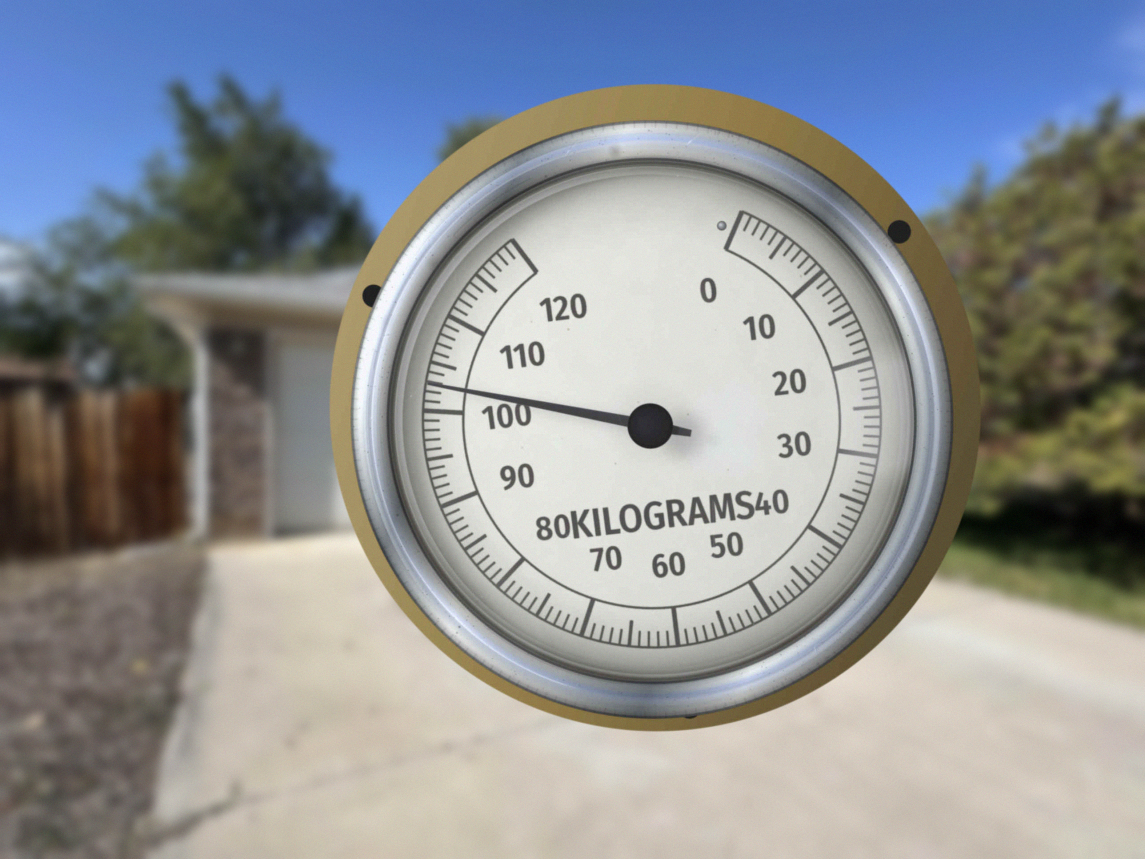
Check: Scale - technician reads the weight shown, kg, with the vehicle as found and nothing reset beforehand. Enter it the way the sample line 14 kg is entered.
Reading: 103 kg
